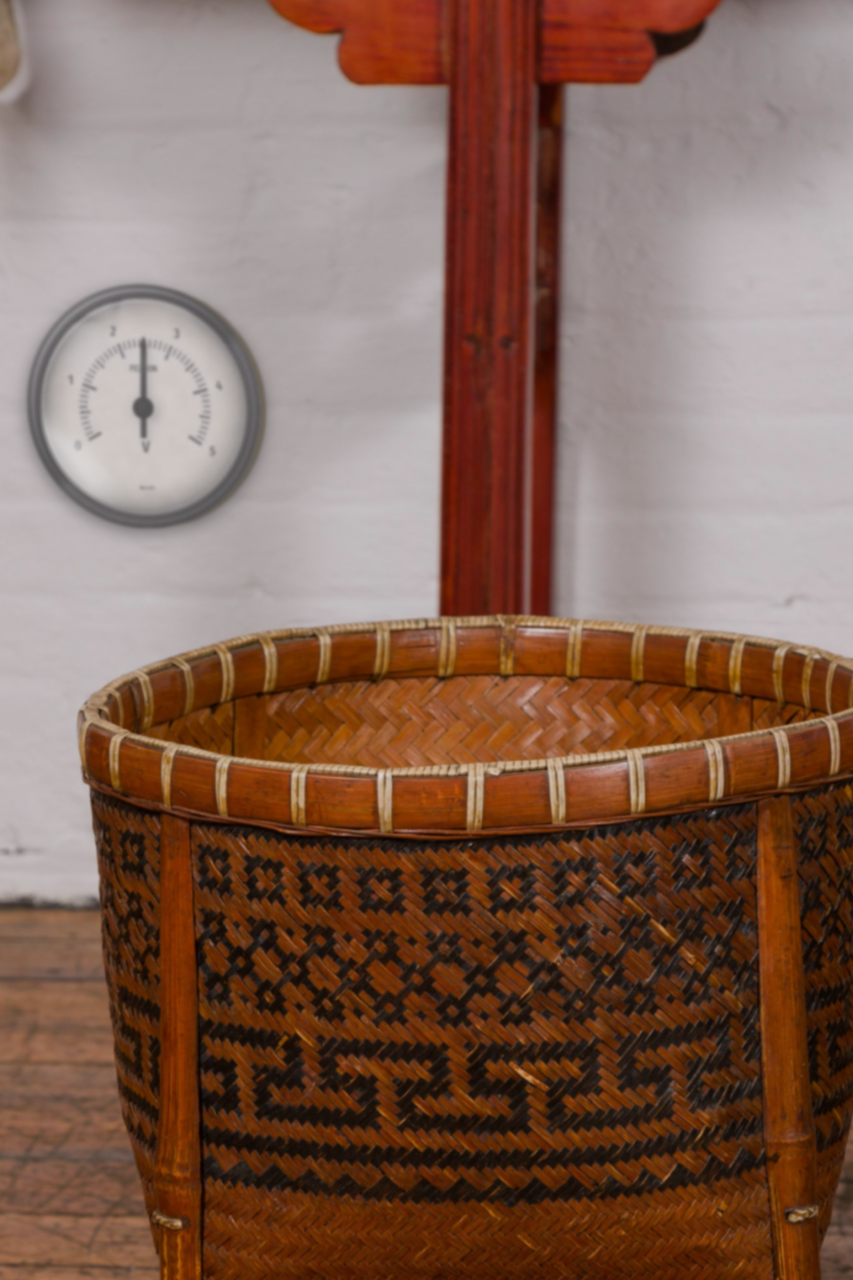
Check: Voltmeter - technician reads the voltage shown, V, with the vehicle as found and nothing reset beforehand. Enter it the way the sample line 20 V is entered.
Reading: 2.5 V
